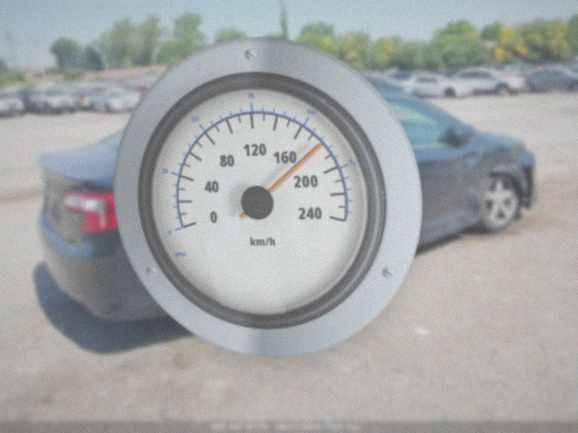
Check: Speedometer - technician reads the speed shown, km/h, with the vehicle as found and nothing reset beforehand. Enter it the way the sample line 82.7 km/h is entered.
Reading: 180 km/h
